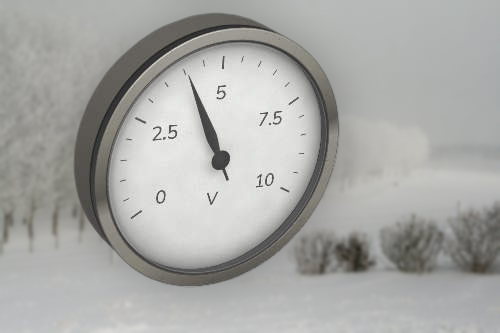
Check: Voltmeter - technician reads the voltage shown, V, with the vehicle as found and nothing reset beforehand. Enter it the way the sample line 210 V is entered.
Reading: 4 V
